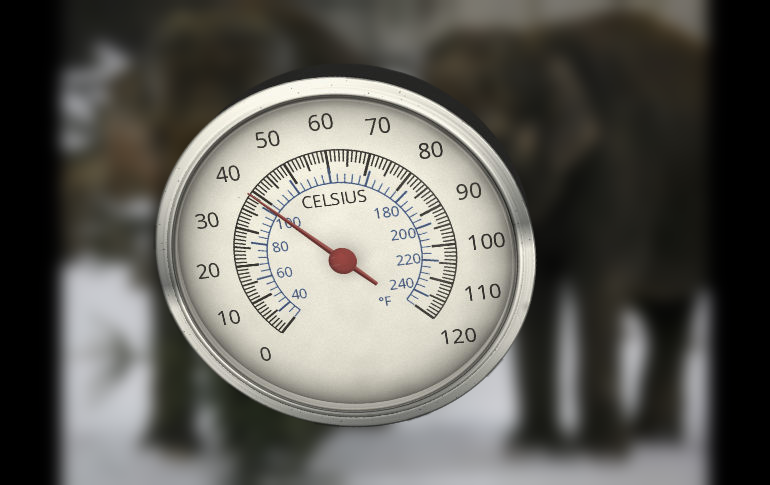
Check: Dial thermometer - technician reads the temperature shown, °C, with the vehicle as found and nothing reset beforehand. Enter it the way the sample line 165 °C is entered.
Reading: 40 °C
